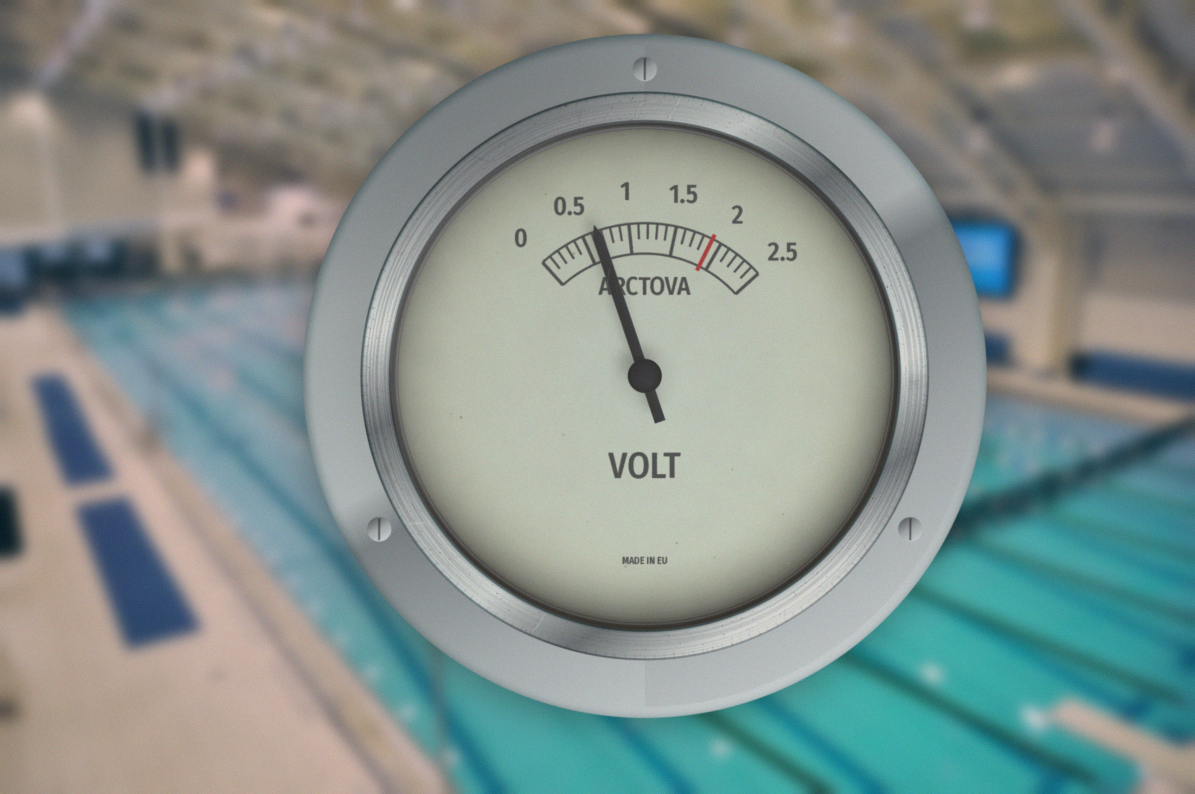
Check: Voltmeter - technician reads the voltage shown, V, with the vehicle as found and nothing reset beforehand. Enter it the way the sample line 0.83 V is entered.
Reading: 0.65 V
